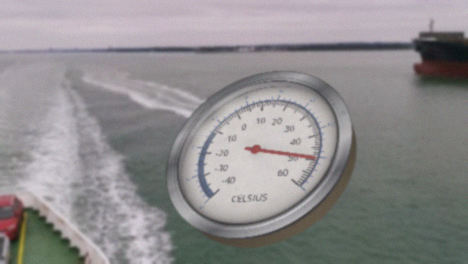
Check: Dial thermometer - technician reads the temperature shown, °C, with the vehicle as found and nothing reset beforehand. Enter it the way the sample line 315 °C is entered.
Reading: 50 °C
